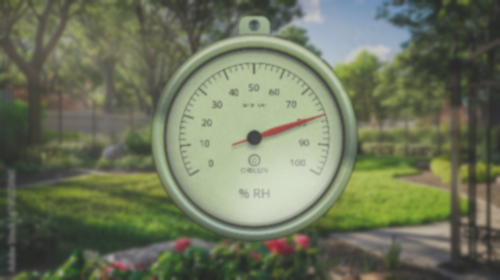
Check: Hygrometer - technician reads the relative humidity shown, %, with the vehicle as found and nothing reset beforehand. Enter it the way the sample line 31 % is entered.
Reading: 80 %
